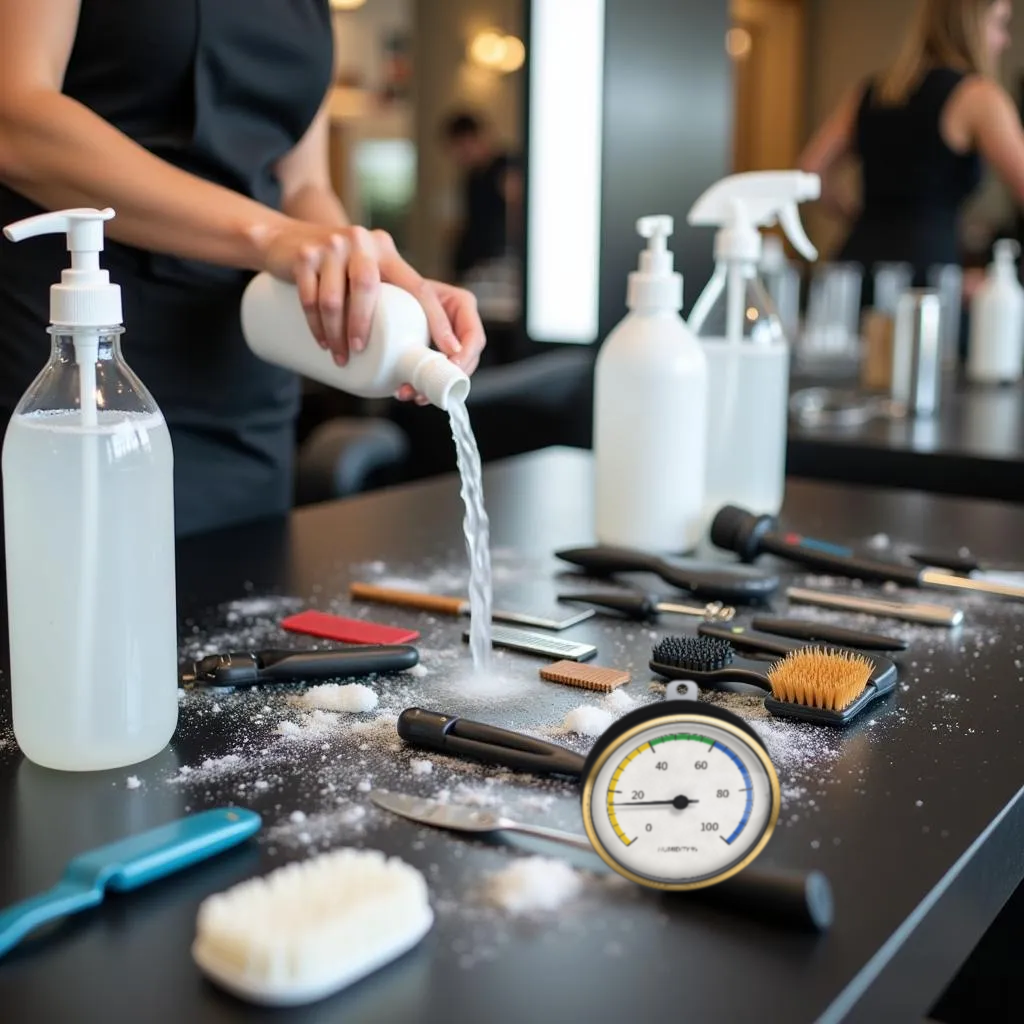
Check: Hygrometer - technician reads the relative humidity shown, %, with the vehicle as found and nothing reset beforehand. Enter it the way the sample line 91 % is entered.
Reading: 16 %
